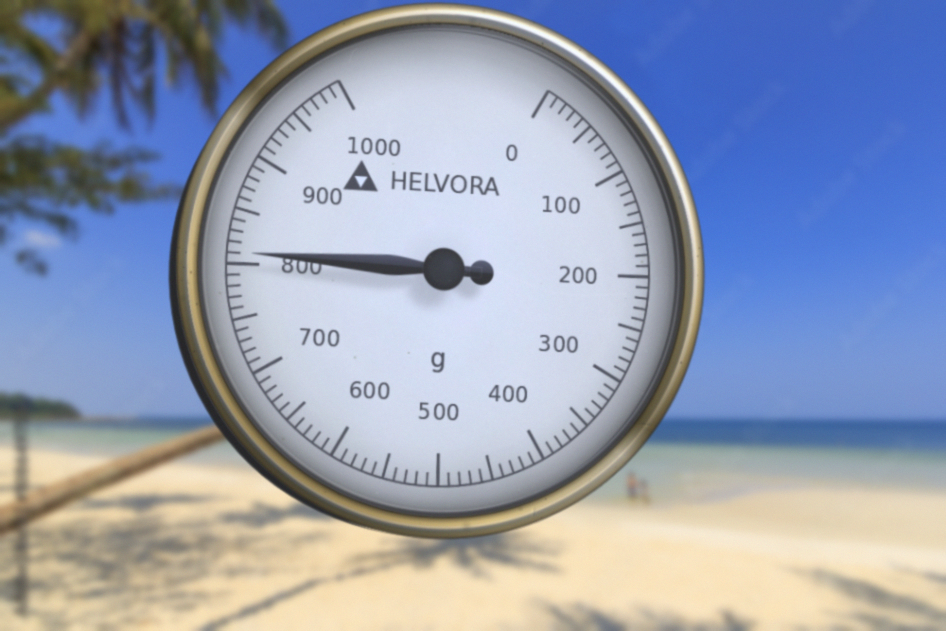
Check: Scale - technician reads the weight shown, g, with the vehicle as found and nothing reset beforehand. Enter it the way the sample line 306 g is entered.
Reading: 810 g
